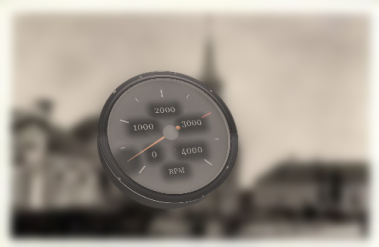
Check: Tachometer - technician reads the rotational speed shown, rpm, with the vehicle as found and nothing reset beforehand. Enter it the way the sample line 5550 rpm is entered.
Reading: 250 rpm
